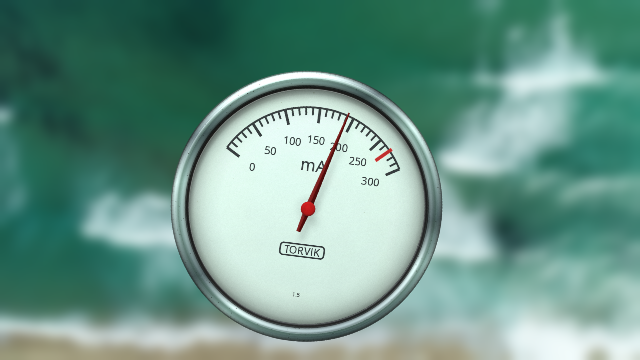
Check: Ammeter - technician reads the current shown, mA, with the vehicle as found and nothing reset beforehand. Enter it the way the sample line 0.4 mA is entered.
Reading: 190 mA
